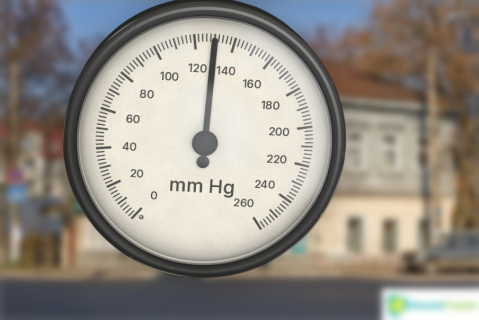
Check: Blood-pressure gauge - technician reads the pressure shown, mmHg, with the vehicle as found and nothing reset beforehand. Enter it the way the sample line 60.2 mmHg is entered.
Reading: 130 mmHg
